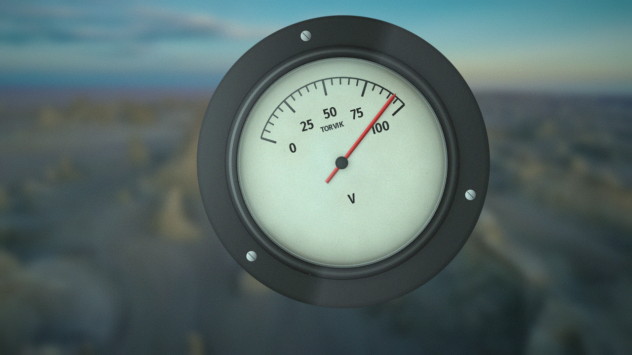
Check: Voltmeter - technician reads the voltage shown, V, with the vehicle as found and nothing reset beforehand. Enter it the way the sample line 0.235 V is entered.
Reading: 92.5 V
